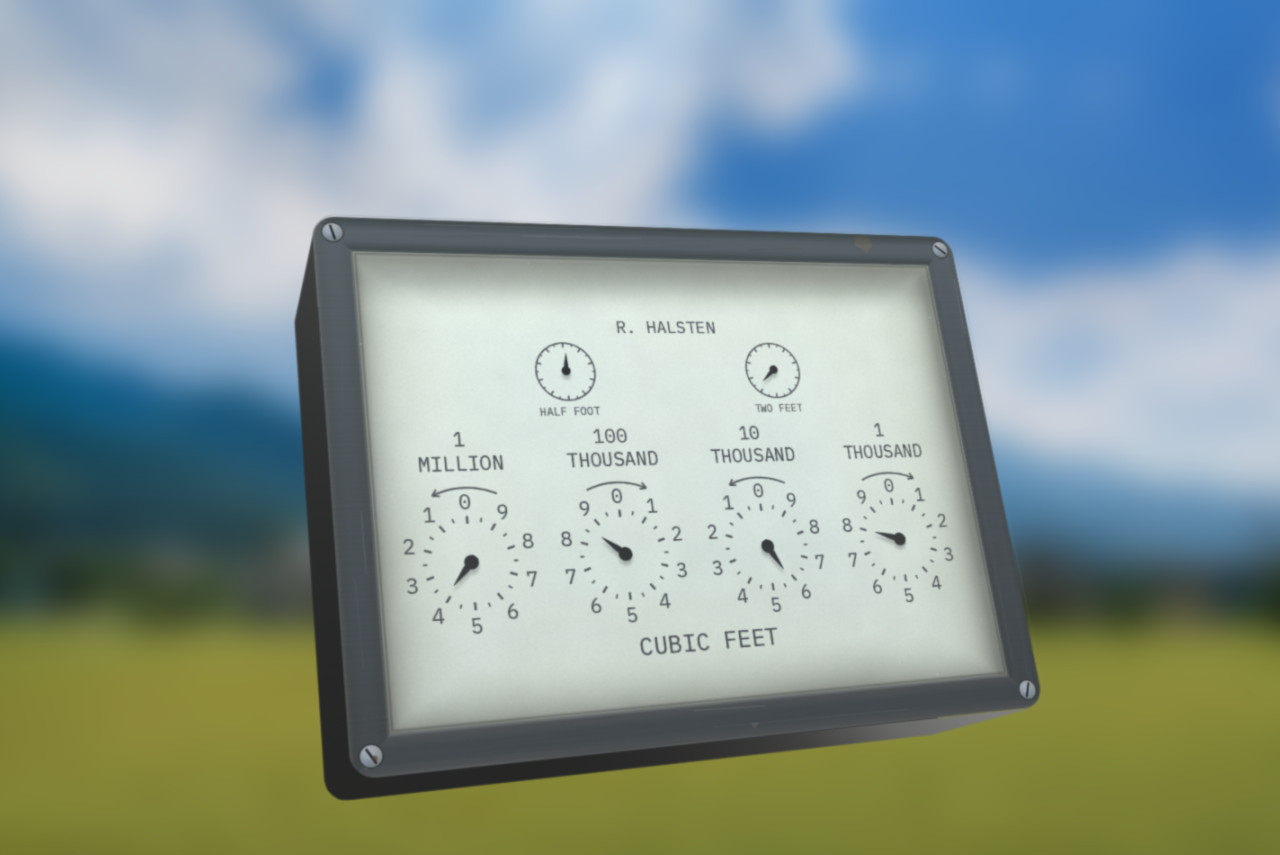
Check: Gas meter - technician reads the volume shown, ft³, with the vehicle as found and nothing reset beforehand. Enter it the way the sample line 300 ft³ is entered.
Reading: 385800 ft³
